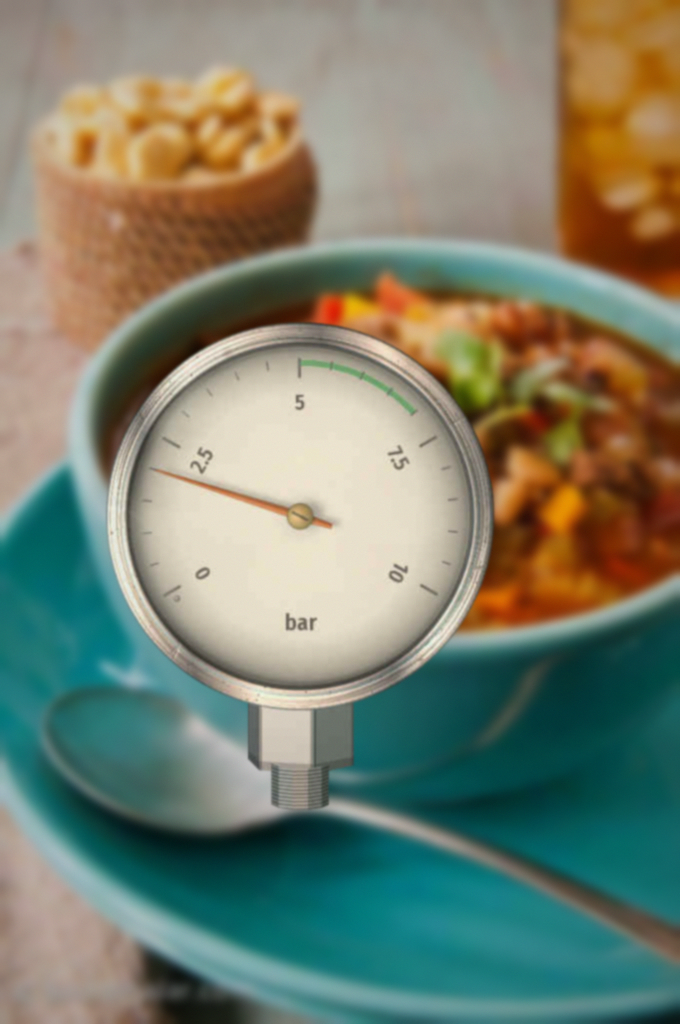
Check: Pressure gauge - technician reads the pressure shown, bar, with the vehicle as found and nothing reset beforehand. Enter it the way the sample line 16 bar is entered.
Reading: 2 bar
